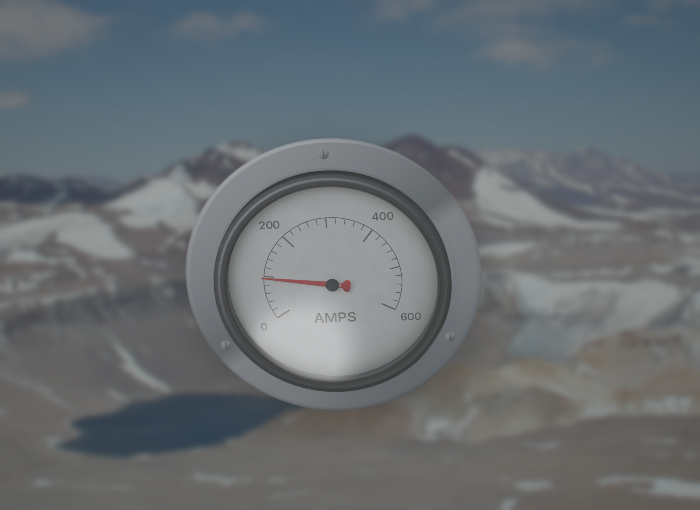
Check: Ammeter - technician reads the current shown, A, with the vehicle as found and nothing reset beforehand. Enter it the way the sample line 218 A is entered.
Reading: 100 A
